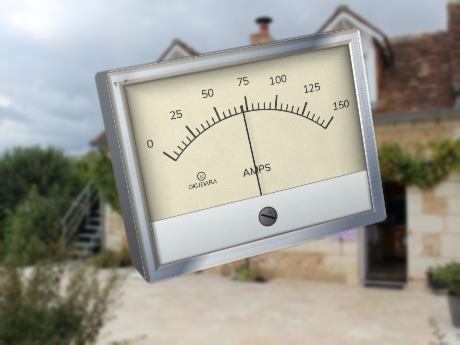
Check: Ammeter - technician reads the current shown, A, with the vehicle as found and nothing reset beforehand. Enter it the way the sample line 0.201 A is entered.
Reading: 70 A
